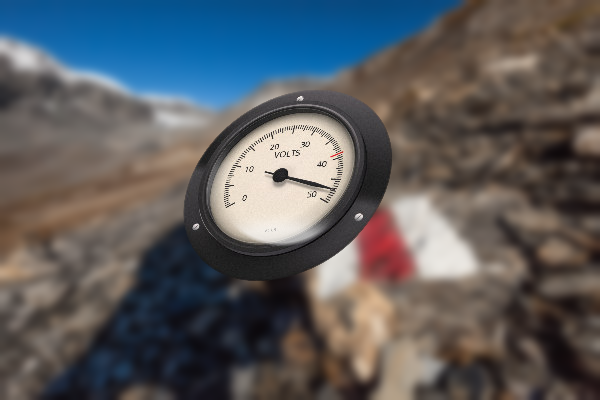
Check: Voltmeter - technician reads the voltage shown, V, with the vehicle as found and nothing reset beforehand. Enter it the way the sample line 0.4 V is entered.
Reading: 47.5 V
